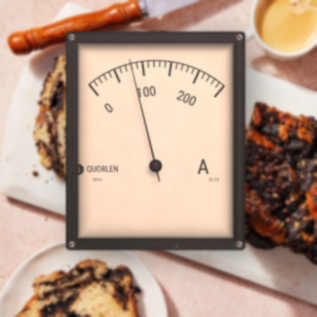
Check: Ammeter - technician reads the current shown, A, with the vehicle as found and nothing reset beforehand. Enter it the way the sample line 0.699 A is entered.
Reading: 80 A
